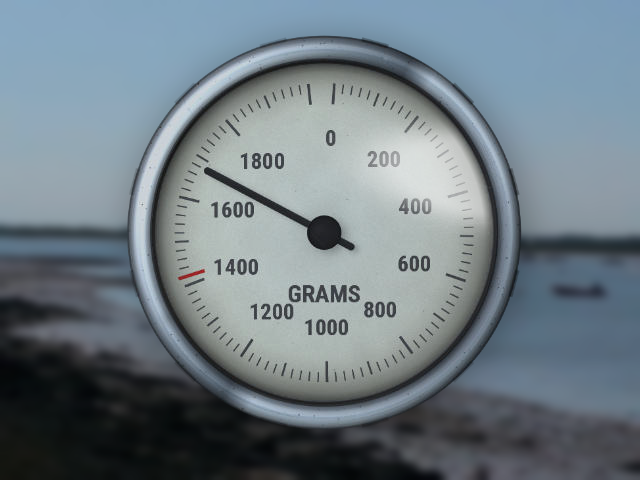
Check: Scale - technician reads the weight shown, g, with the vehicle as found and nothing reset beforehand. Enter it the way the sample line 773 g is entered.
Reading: 1680 g
